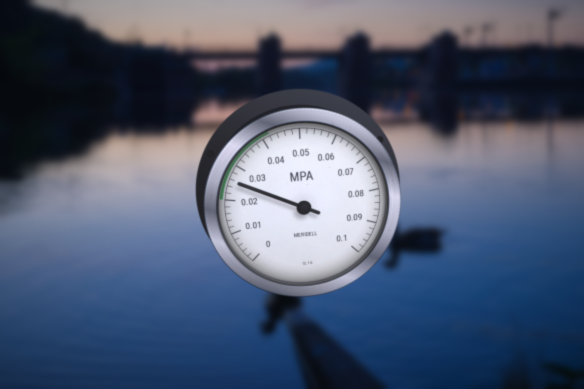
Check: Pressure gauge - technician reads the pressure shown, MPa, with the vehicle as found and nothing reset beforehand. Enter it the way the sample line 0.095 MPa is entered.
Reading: 0.026 MPa
